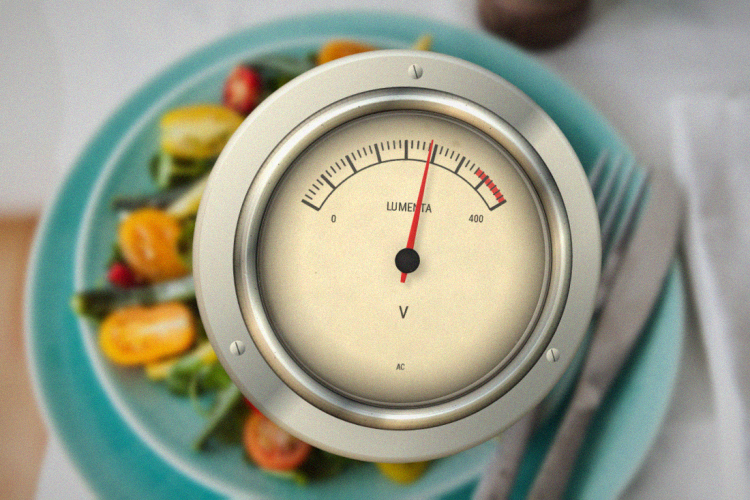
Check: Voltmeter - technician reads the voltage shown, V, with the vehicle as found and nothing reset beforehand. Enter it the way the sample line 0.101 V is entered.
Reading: 240 V
